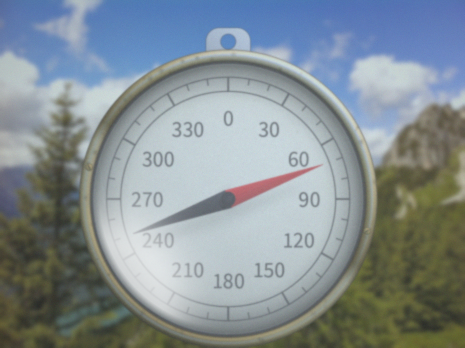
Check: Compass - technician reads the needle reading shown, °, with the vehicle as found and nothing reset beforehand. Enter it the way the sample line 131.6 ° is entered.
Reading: 70 °
